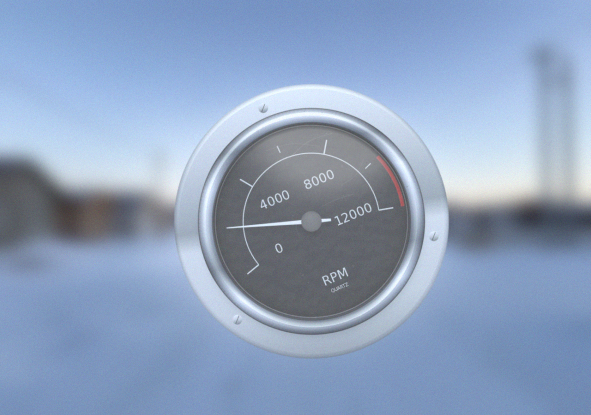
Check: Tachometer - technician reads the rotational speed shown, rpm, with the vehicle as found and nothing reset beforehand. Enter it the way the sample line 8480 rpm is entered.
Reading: 2000 rpm
